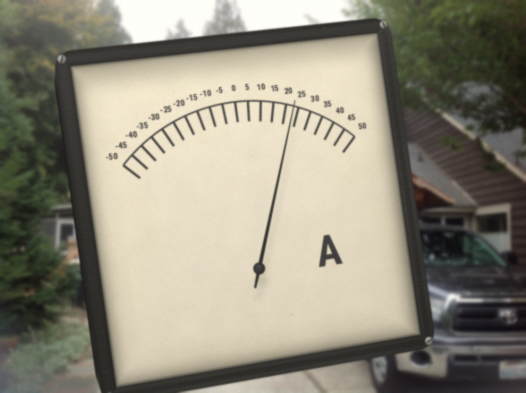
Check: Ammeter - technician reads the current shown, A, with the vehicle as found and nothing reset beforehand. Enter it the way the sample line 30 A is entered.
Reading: 22.5 A
